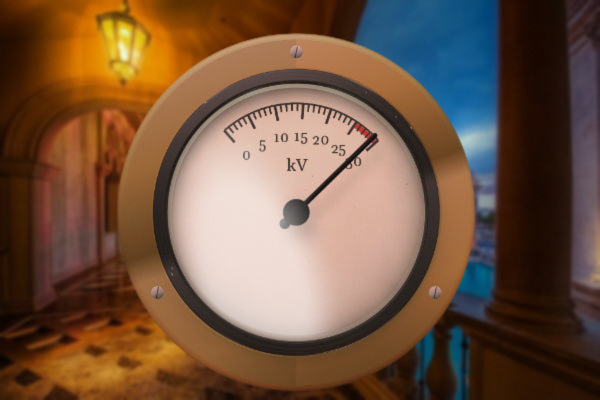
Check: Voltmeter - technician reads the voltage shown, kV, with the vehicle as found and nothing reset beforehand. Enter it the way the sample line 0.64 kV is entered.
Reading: 29 kV
